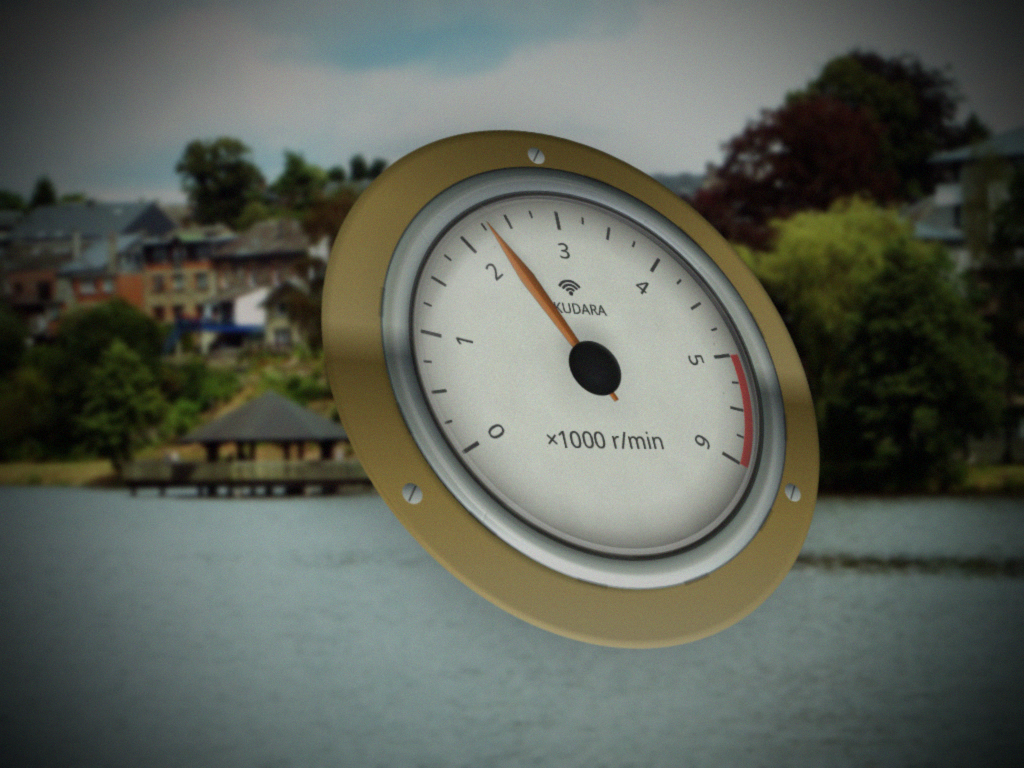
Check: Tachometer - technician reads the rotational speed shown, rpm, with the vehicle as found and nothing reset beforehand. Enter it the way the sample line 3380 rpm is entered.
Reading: 2250 rpm
